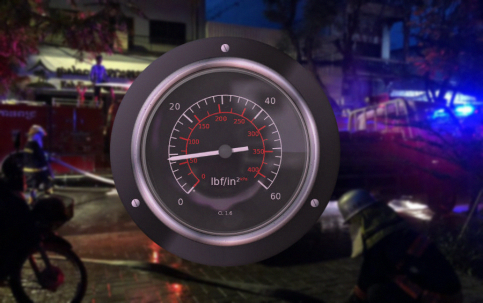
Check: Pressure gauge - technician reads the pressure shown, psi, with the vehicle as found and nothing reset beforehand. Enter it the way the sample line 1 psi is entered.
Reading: 9 psi
